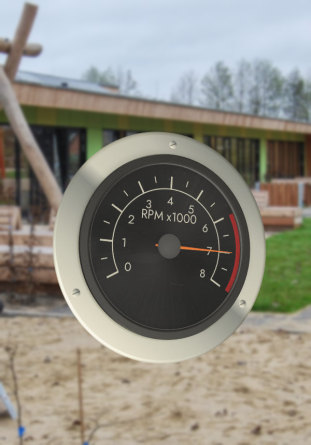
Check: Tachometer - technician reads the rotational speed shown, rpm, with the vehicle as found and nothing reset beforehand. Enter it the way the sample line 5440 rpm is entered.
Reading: 7000 rpm
